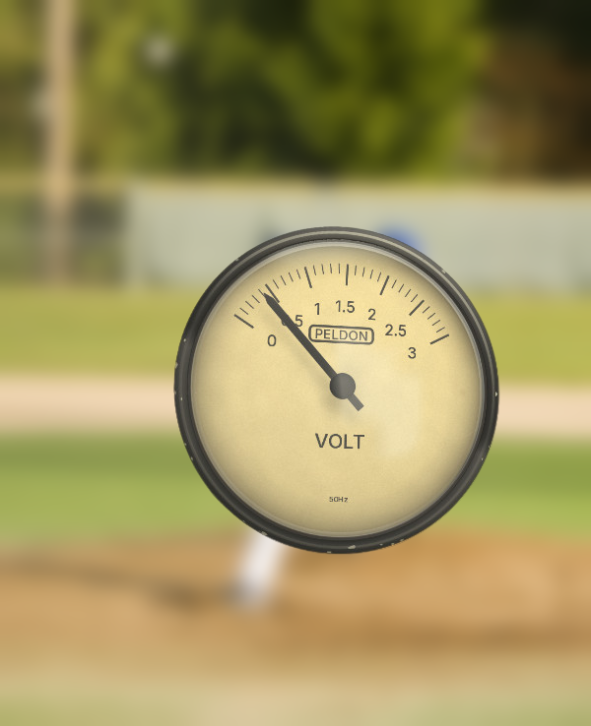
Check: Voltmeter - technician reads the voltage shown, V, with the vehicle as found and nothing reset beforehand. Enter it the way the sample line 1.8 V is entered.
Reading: 0.4 V
